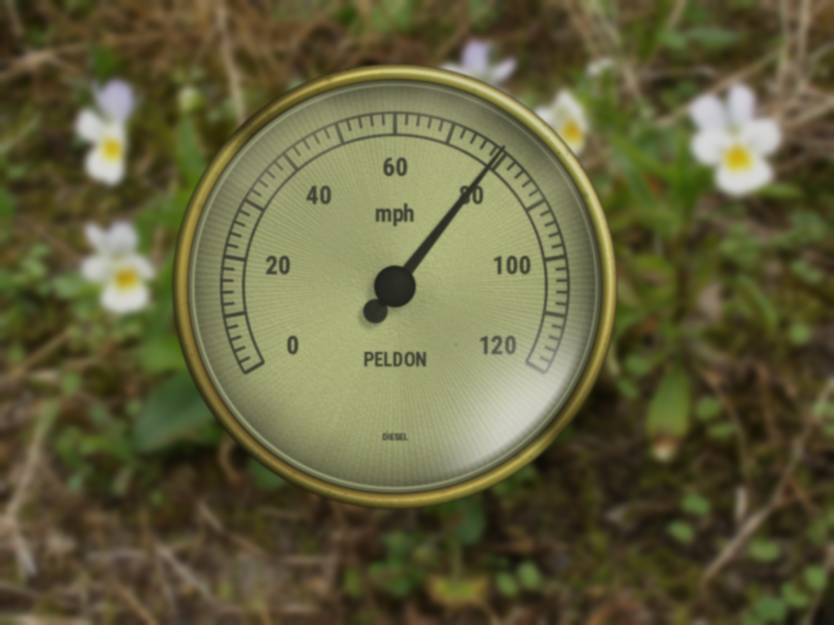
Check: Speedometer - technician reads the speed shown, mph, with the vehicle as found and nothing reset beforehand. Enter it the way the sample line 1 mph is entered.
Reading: 79 mph
